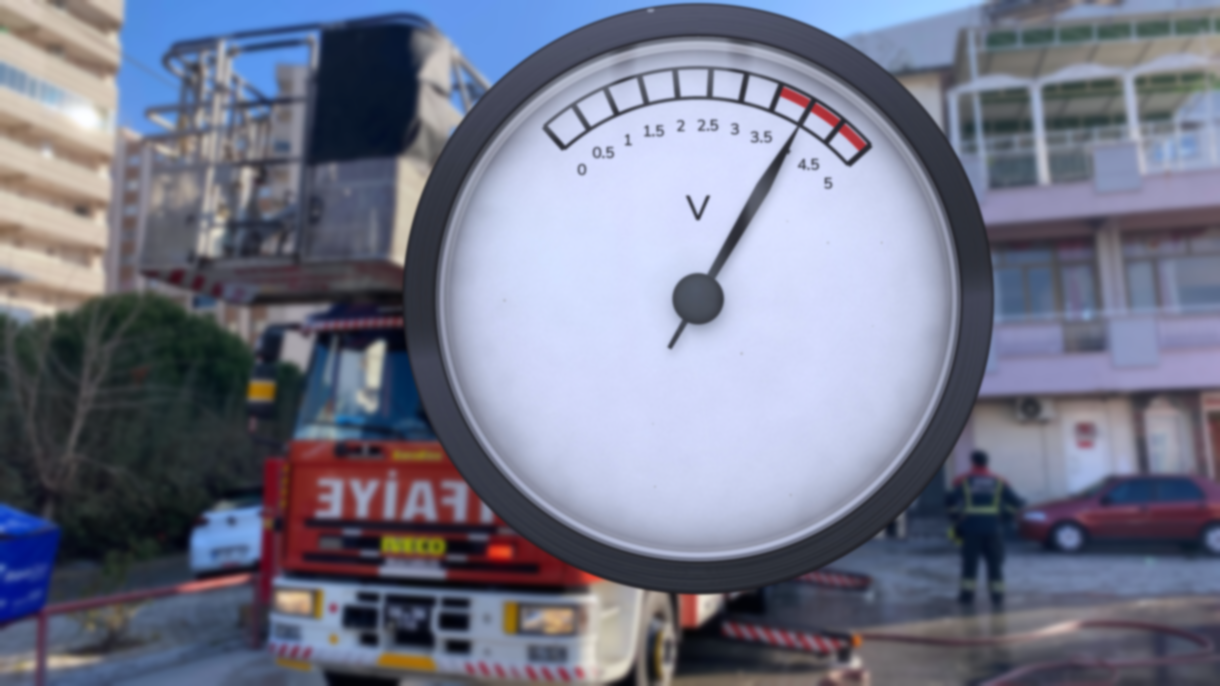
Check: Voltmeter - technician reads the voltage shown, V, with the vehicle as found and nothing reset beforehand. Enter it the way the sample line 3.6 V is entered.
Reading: 4 V
